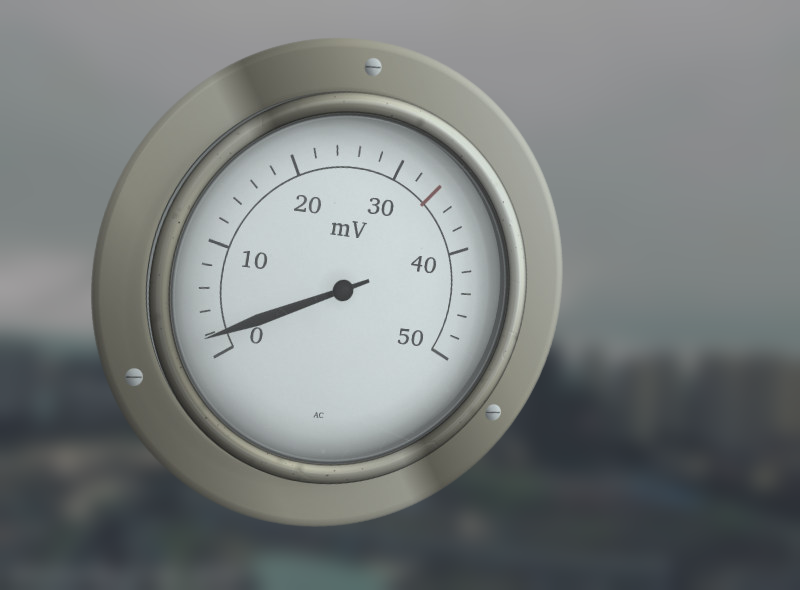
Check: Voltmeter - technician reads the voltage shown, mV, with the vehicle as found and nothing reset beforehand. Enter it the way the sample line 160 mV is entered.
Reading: 2 mV
